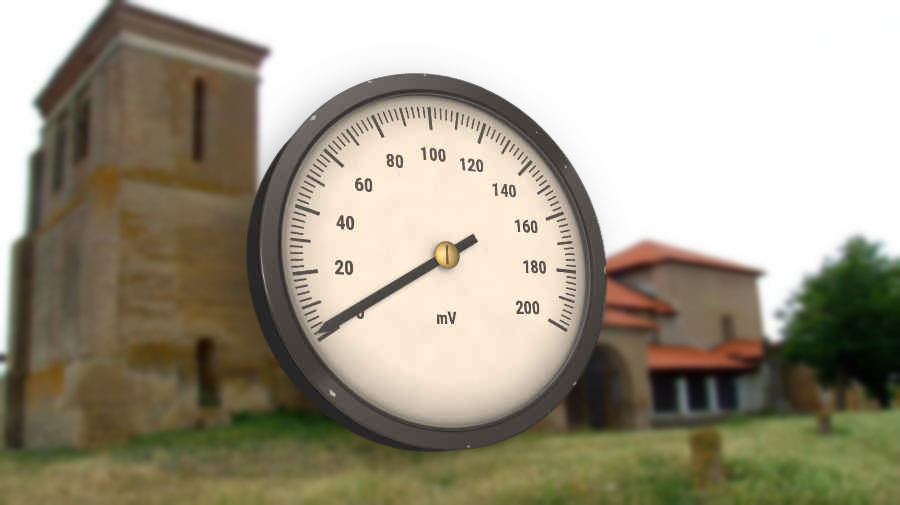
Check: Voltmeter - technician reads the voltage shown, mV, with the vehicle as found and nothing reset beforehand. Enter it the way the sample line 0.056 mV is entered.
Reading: 2 mV
